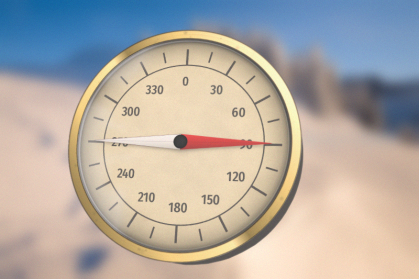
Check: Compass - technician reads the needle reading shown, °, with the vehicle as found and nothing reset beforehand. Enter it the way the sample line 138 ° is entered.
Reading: 90 °
